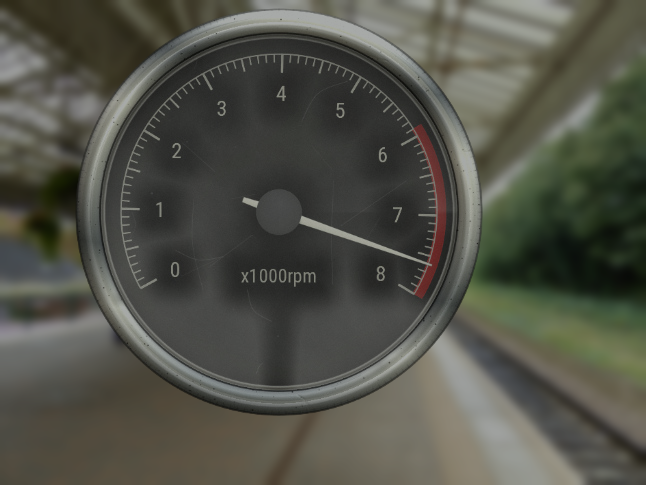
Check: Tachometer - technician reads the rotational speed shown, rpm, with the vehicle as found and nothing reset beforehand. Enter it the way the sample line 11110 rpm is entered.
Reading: 7600 rpm
